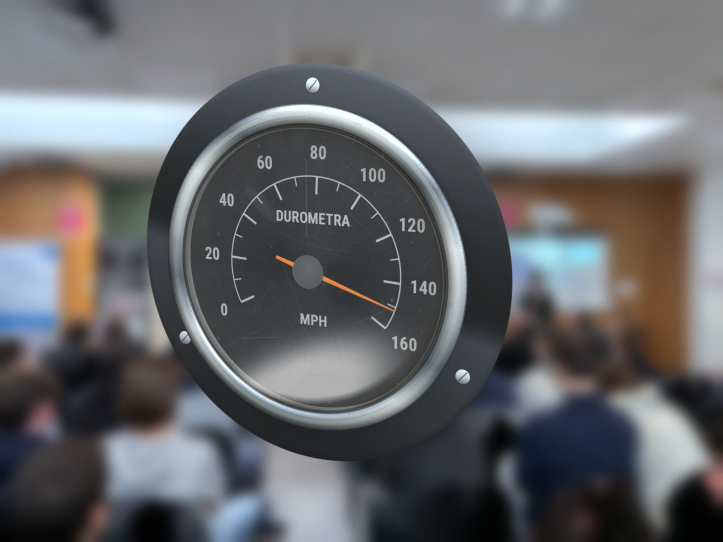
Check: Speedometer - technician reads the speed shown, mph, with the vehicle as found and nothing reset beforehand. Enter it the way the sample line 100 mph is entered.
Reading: 150 mph
